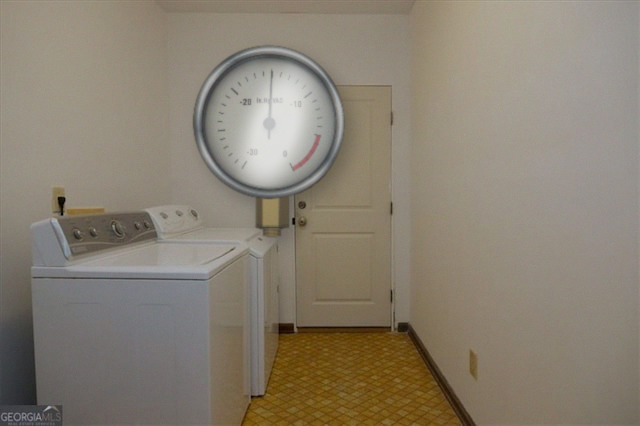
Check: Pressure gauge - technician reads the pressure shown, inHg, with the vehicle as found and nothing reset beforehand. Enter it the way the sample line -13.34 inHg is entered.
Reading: -15 inHg
